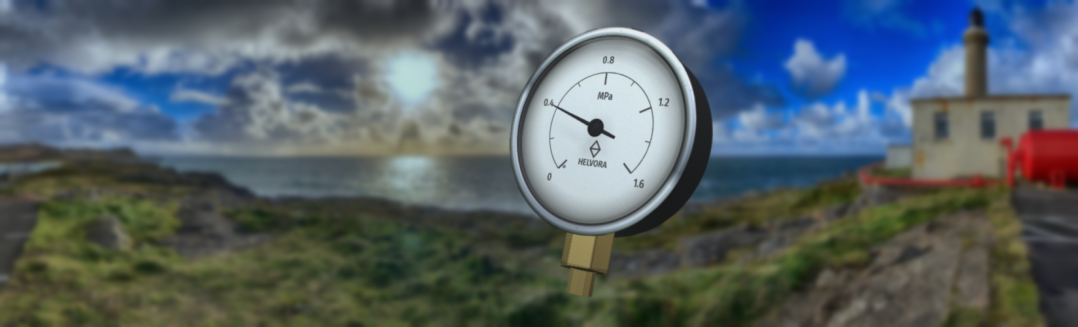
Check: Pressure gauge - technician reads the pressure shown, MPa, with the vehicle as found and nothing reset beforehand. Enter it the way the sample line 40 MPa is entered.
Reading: 0.4 MPa
